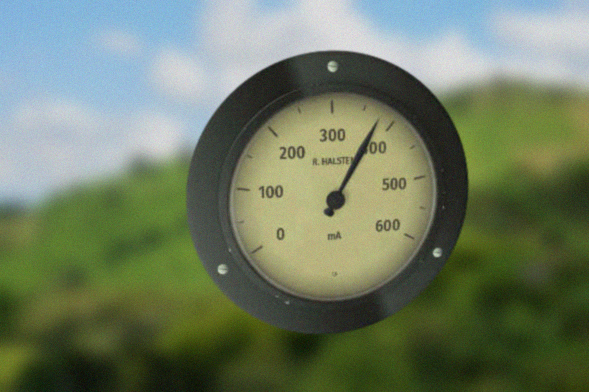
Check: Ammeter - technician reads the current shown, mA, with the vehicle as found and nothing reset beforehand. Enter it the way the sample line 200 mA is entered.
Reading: 375 mA
